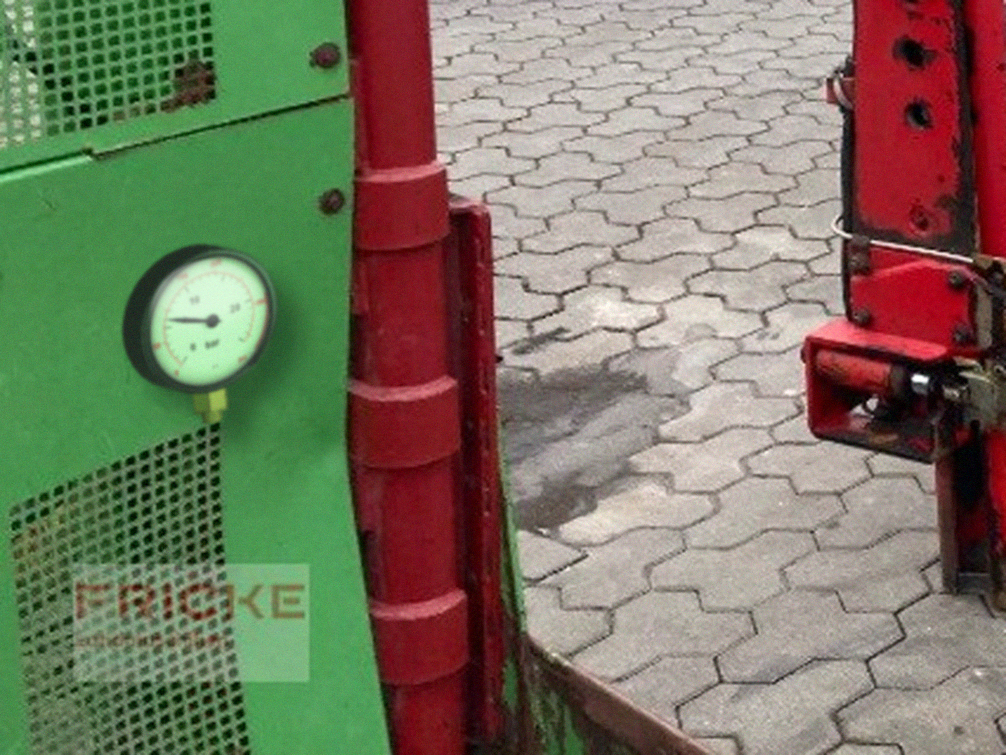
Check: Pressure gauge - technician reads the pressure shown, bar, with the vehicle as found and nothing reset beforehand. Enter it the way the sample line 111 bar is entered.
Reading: 6 bar
